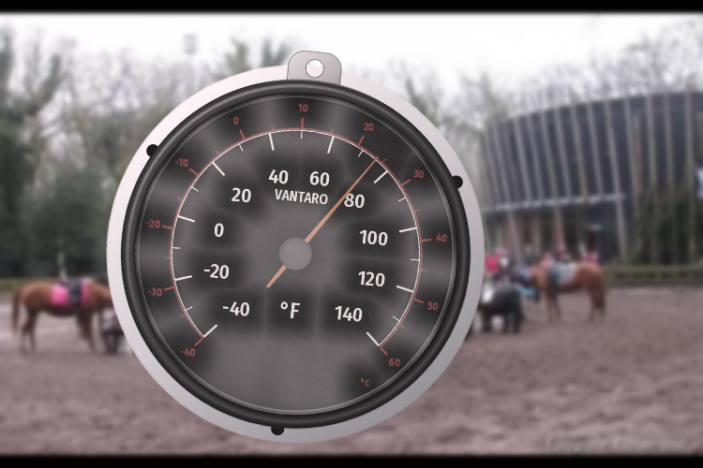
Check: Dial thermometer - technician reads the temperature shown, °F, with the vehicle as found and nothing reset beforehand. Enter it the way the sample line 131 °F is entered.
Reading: 75 °F
